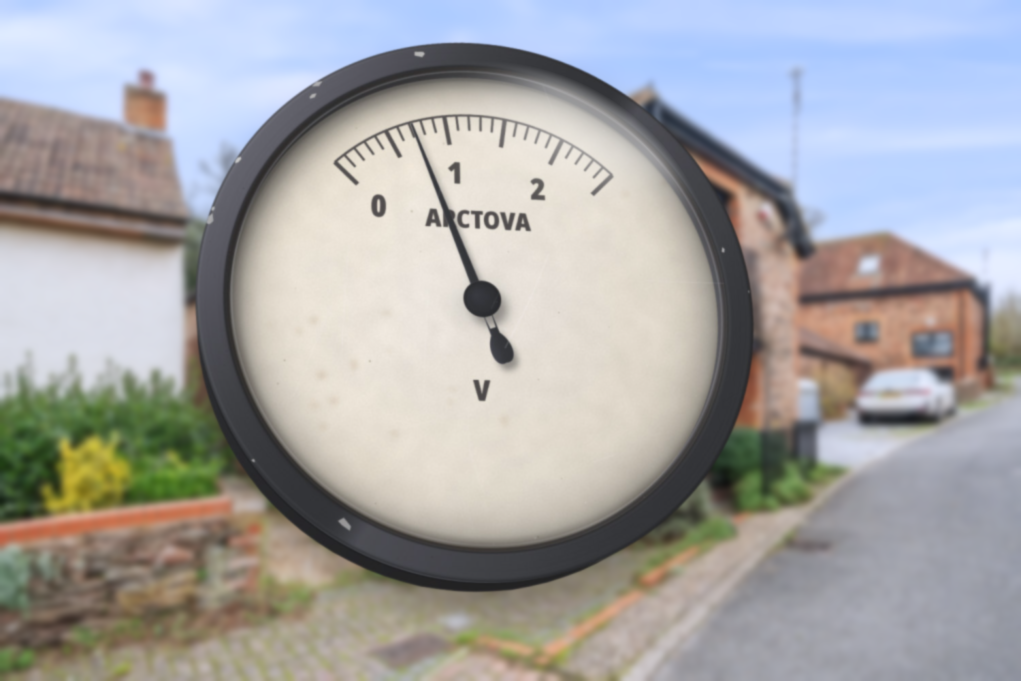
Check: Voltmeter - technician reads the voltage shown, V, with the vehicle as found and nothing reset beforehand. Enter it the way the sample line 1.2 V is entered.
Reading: 0.7 V
